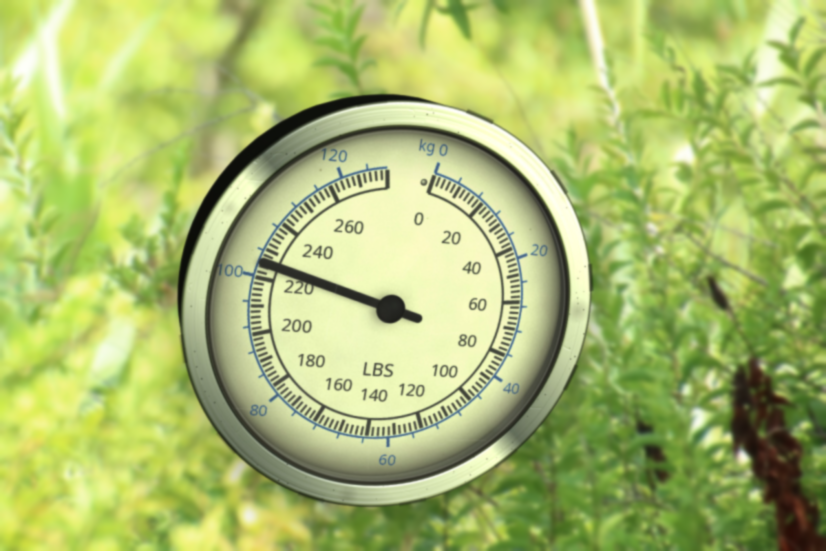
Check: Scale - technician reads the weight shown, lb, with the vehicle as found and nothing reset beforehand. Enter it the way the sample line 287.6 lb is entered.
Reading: 226 lb
